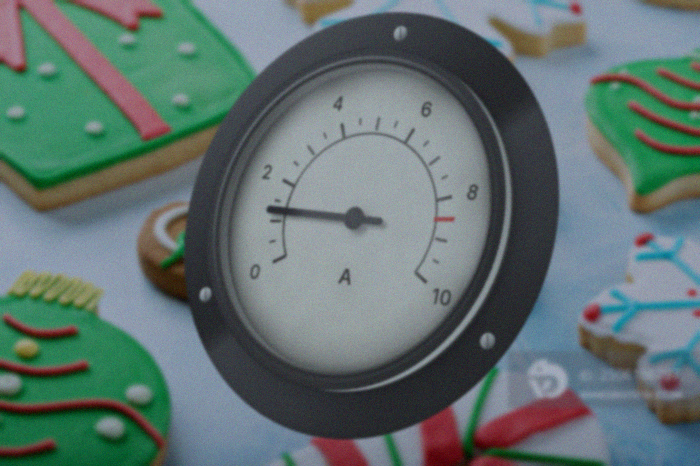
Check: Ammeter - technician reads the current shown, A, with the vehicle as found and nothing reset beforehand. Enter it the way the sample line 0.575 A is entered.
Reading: 1.25 A
